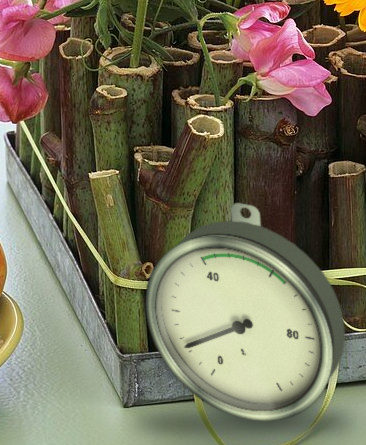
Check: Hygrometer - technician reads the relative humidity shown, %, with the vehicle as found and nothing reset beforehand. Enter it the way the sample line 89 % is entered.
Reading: 10 %
